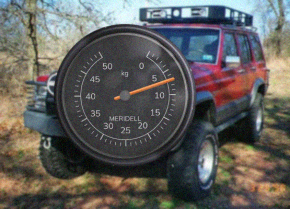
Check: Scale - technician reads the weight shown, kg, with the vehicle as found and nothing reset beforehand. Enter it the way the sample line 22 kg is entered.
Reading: 7 kg
